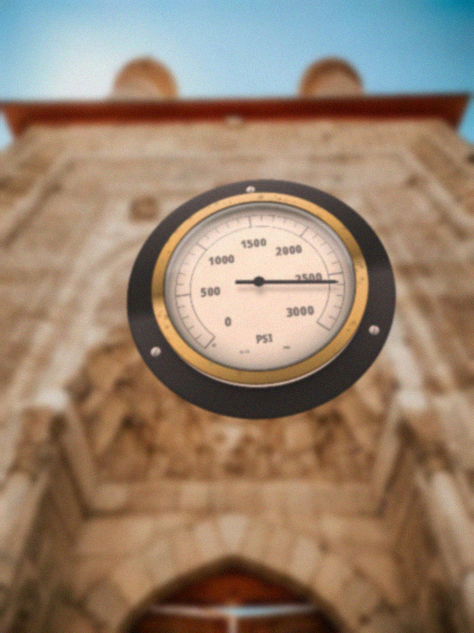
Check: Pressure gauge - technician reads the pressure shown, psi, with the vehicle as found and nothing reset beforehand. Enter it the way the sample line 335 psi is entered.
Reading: 2600 psi
